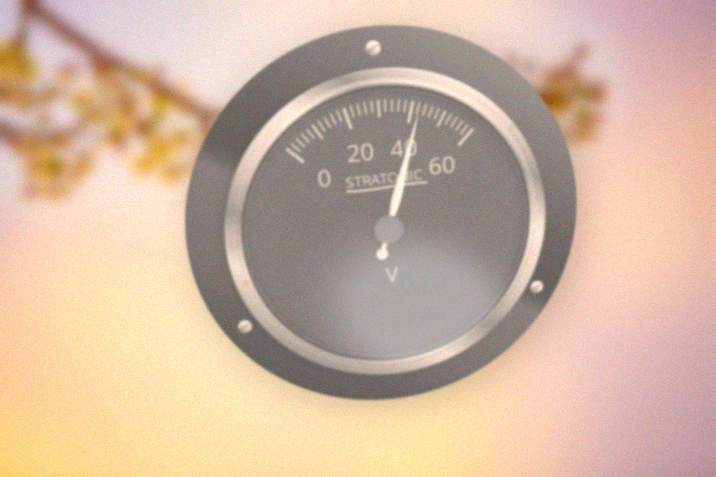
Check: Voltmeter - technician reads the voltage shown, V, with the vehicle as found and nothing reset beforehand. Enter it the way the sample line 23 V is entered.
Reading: 42 V
